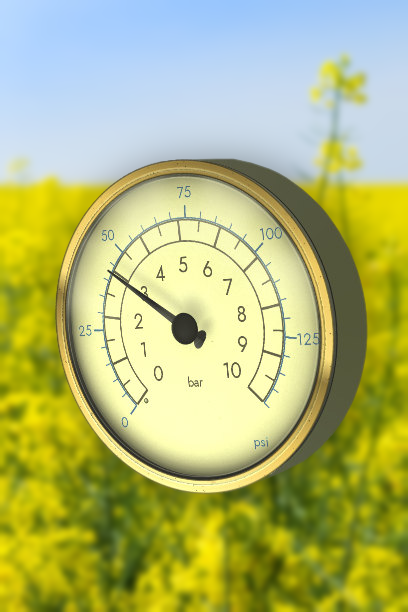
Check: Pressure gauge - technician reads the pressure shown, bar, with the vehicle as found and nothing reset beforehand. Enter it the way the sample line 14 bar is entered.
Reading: 3 bar
